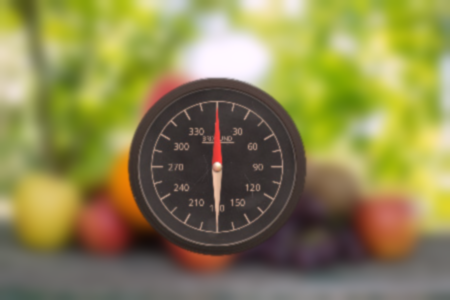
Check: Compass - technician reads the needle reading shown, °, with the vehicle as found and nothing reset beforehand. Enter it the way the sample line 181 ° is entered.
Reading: 0 °
